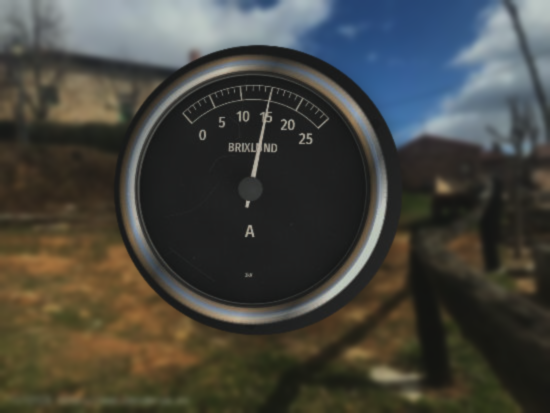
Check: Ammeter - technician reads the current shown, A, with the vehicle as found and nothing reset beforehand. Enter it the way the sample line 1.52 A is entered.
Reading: 15 A
